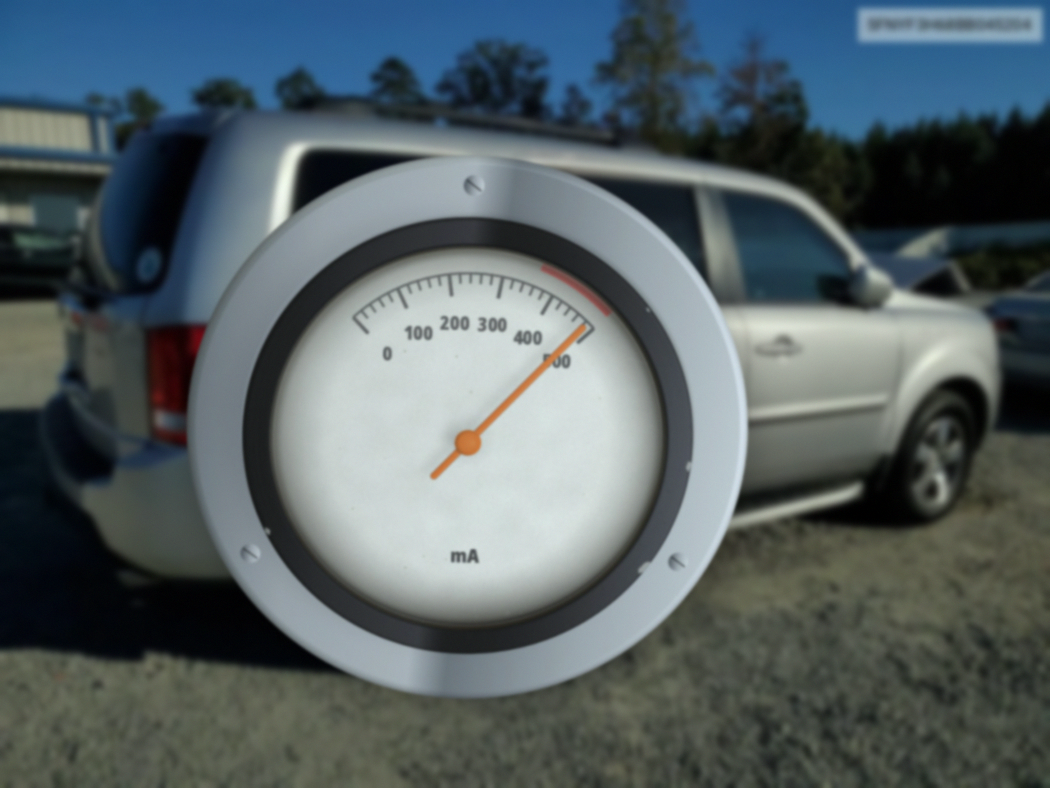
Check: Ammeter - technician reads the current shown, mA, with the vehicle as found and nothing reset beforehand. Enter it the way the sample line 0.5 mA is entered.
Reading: 480 mA
